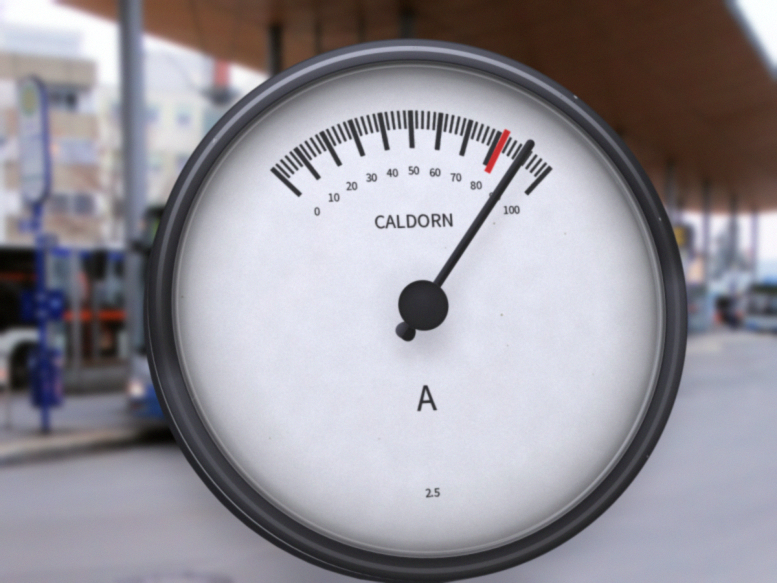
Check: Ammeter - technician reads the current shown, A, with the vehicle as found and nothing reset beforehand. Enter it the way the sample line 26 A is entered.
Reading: 90 A
